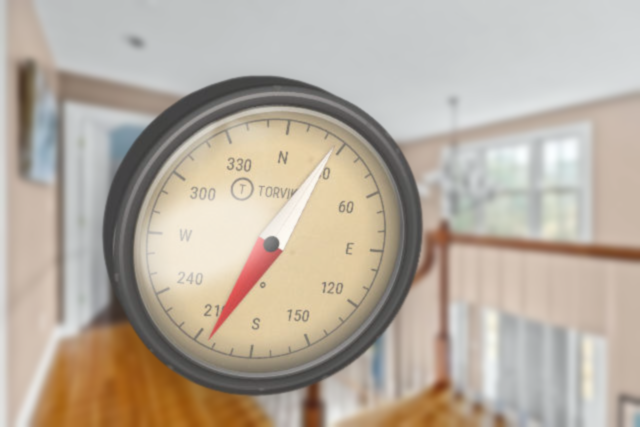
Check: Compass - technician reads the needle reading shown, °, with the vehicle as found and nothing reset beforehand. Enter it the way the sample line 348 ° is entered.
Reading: 205 °
